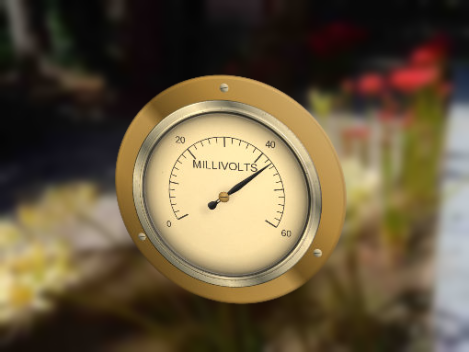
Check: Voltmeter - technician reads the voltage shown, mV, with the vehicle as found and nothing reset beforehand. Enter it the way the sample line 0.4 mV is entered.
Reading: 43 mV
